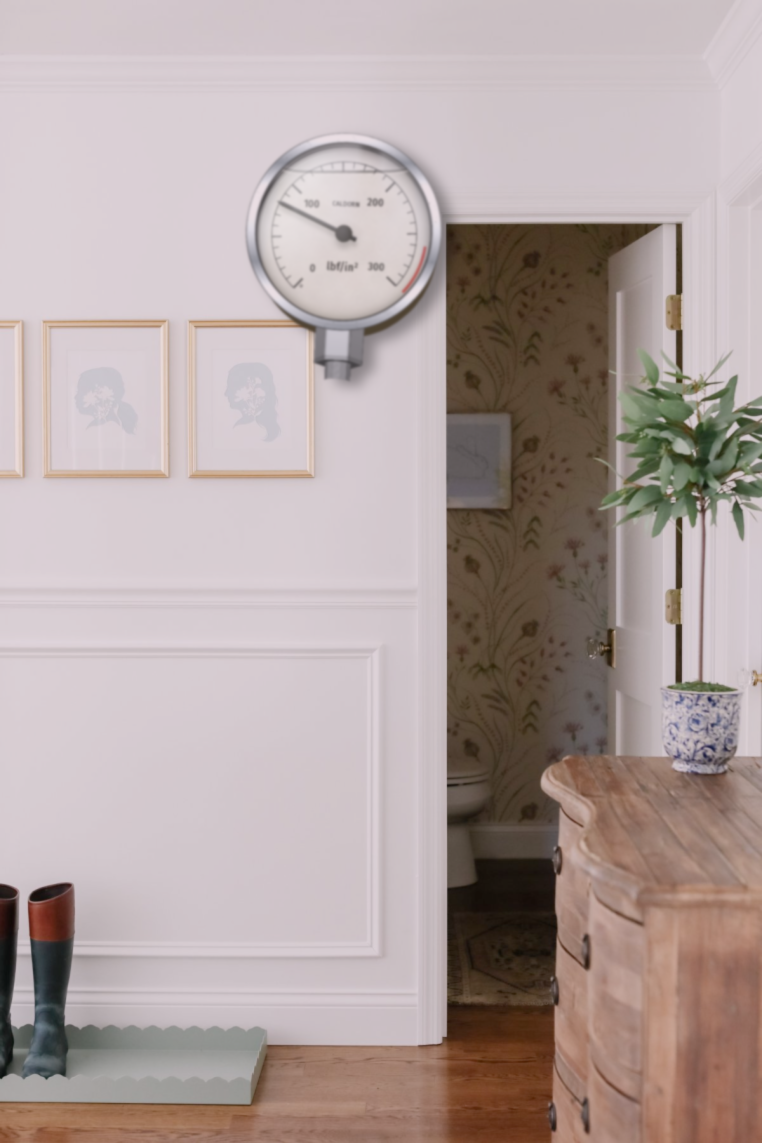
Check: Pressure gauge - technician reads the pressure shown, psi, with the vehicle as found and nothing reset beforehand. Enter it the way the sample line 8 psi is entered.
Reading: 80 psi
